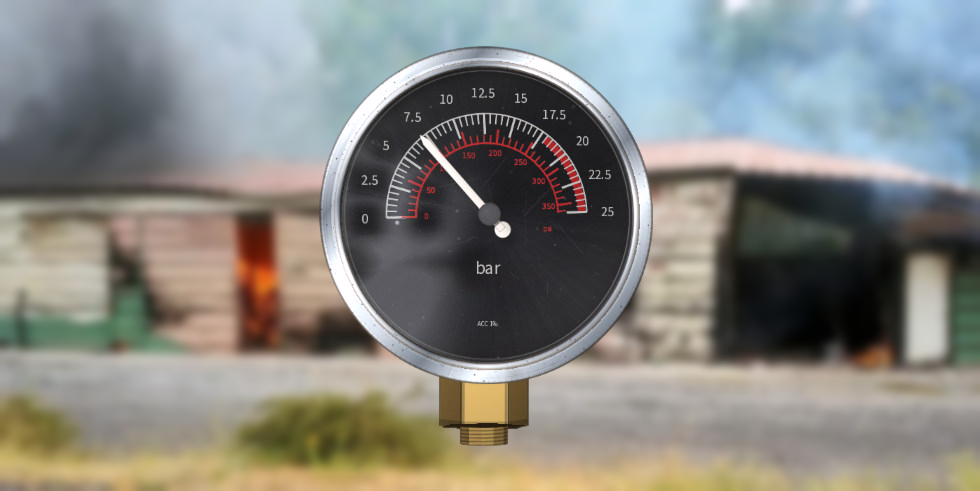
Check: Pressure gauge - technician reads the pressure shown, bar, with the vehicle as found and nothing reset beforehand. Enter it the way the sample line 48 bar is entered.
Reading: 7 bar
